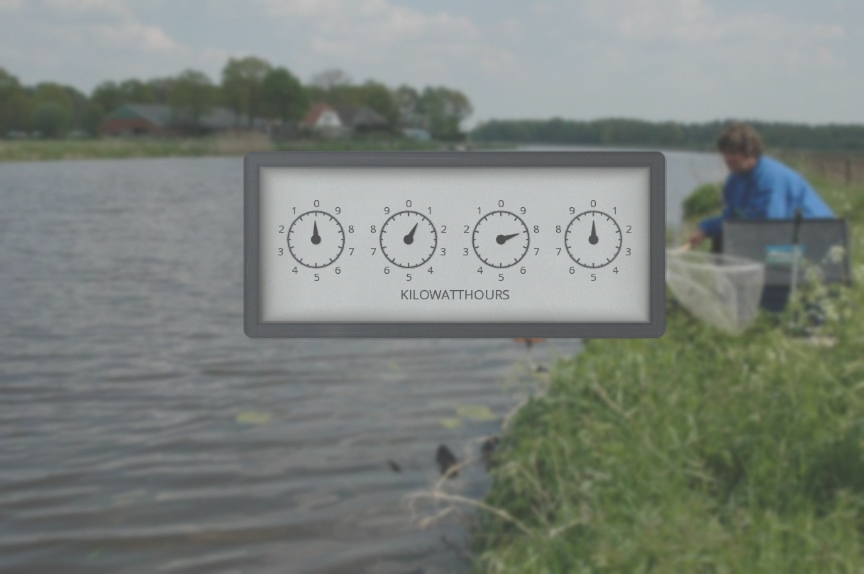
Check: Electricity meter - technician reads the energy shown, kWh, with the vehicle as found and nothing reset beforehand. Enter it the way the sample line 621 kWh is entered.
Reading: 80 kWh
